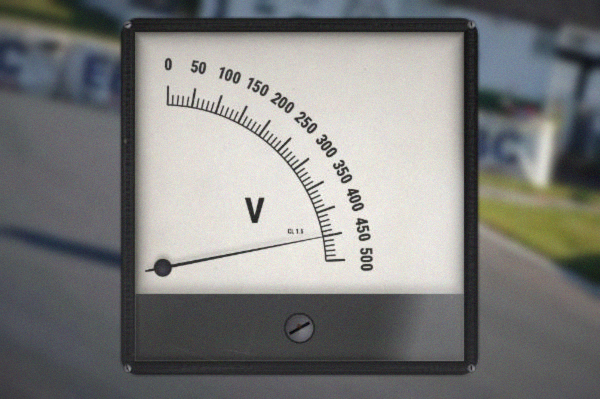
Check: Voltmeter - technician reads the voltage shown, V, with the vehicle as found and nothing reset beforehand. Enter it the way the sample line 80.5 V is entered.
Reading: 450 V
